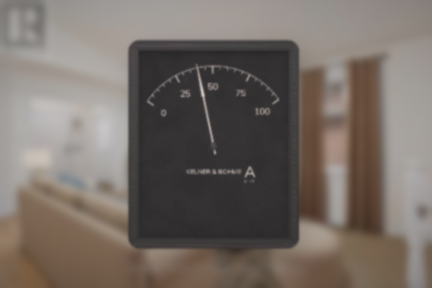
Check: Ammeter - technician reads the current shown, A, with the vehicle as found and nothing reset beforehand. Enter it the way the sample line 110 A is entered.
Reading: 40 A
